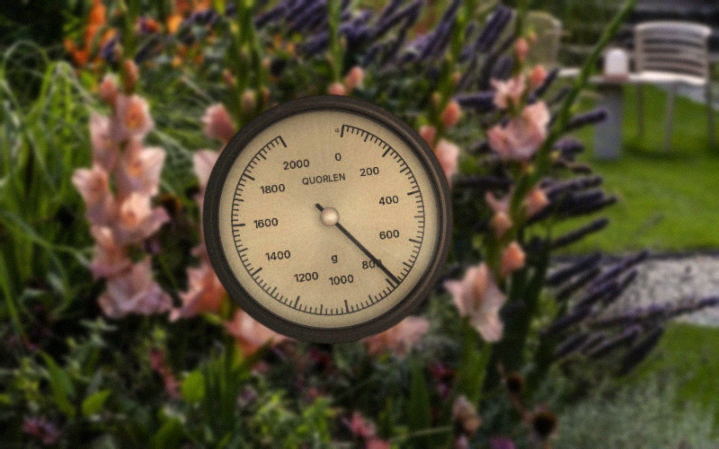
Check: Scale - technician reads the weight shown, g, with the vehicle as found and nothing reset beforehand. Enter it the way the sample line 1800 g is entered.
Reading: 780 g
